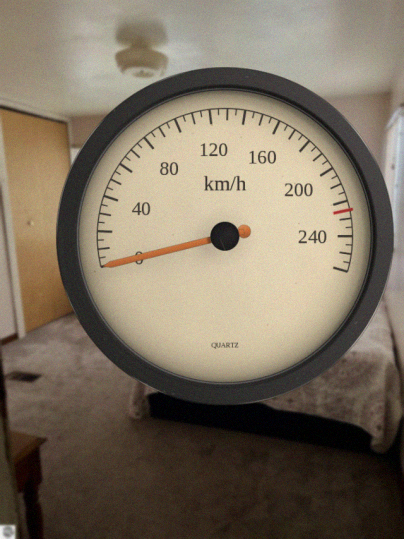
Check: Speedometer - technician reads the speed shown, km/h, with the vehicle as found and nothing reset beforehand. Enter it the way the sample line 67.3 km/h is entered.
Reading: 0 km/h
